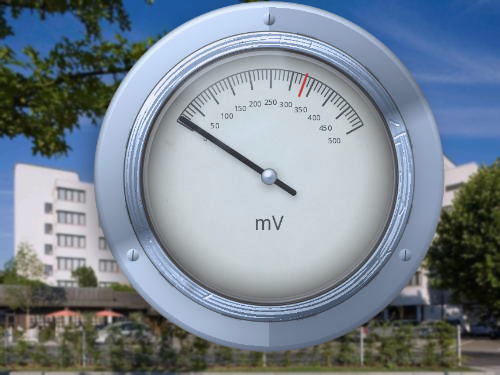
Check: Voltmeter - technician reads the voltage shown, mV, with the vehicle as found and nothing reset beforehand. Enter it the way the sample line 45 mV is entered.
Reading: 10 mV
